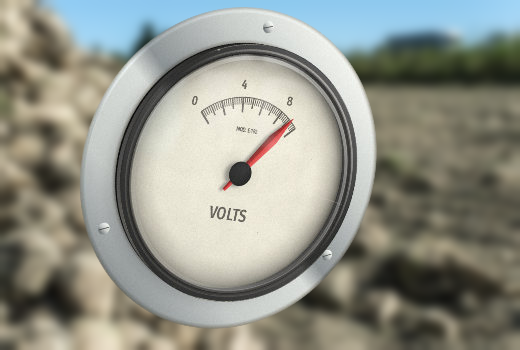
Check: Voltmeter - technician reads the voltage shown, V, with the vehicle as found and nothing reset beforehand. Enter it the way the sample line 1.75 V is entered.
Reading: 9 V
